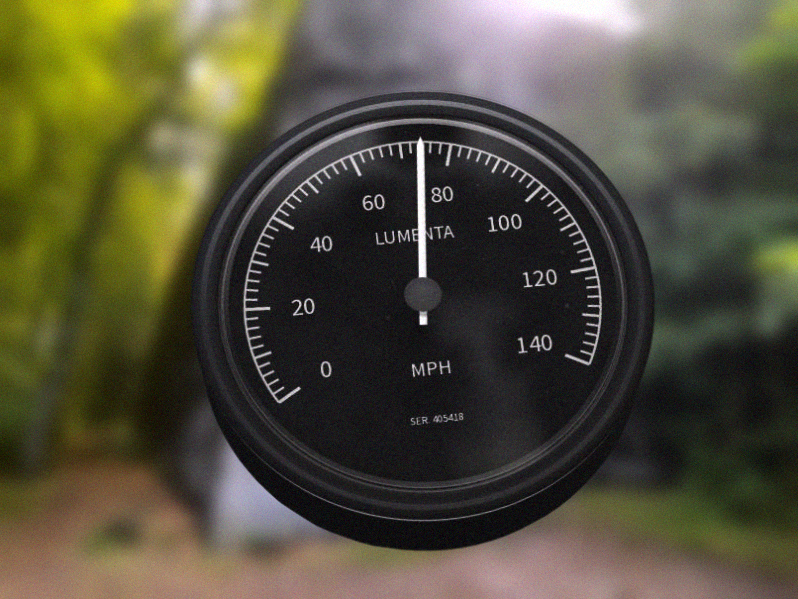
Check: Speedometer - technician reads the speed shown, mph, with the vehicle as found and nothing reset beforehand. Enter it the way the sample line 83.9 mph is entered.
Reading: 74 mph
